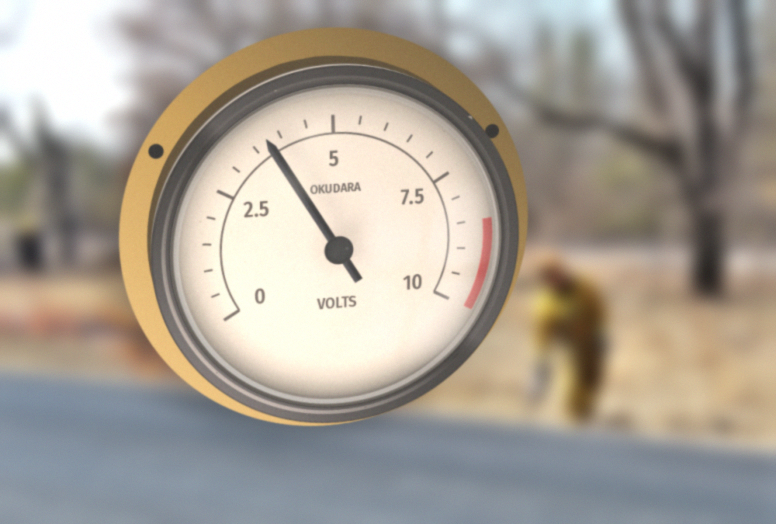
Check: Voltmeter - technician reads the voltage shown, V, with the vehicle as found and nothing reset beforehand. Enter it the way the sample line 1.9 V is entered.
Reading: 3.75 V
